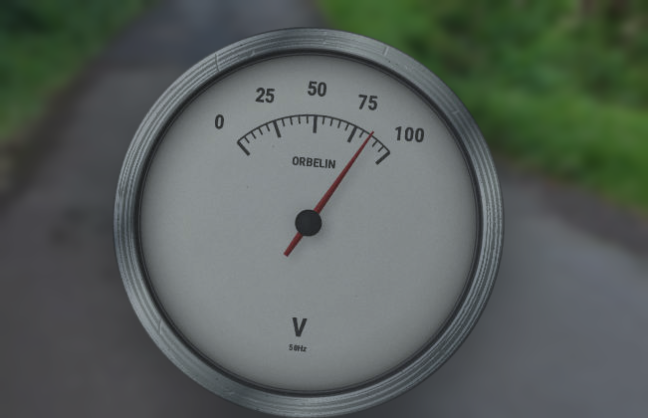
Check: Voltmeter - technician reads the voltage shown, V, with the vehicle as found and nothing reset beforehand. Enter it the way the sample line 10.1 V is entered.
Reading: 85 V
